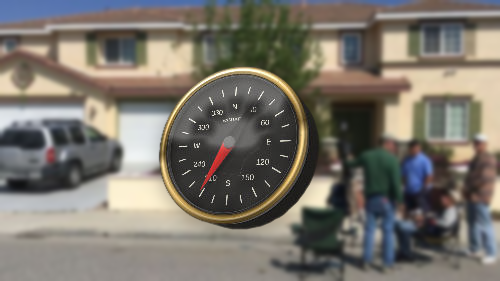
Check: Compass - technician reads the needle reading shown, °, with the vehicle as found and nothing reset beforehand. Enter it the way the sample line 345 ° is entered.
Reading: 210 °
